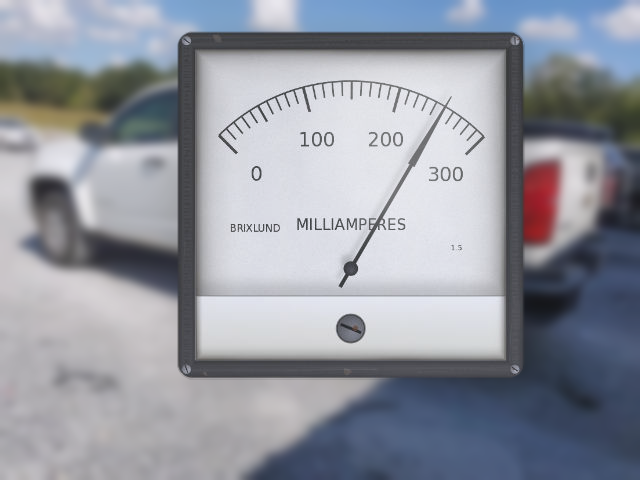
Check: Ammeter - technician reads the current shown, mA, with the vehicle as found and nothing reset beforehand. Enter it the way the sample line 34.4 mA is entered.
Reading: 250 mA
